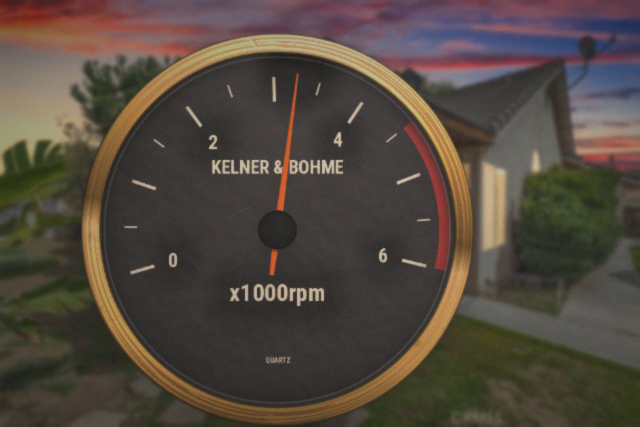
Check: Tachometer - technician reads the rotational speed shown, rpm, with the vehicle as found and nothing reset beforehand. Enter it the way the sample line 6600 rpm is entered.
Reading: 3250 rpm
